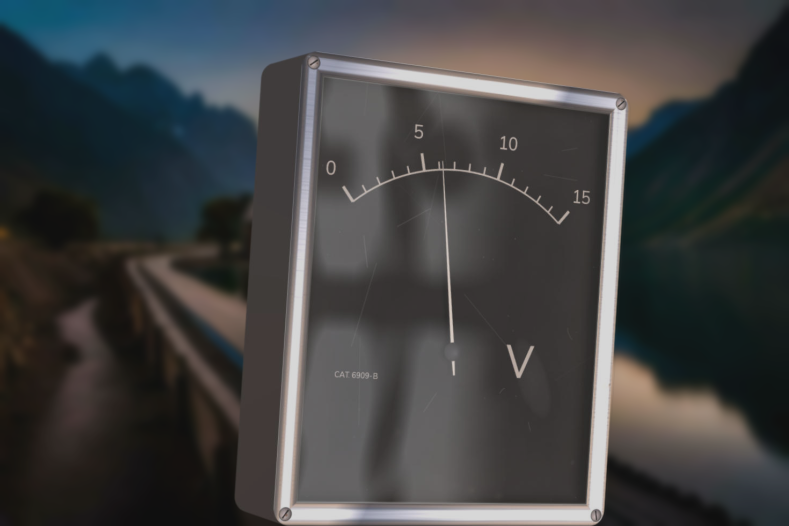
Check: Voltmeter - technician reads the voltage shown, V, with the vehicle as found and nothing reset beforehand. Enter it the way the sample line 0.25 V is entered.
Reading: 6 V
